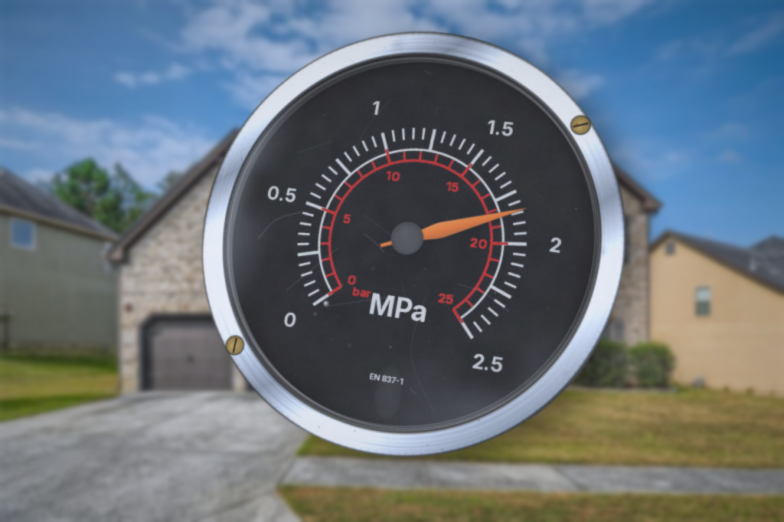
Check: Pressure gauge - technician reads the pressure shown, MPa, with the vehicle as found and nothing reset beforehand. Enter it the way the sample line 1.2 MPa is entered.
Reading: 1.85 MPa
